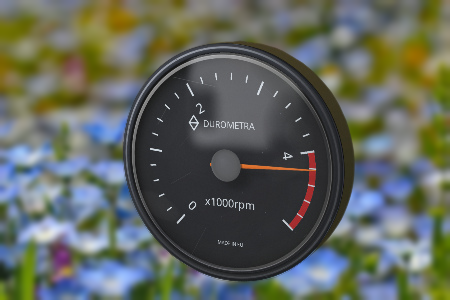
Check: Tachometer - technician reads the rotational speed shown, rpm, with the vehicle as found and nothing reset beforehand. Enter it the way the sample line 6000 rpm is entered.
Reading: 4200 rpm
